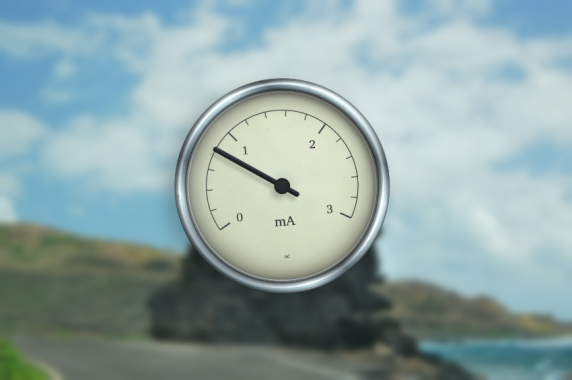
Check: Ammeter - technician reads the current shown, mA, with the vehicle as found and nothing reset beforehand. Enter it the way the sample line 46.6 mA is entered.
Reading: 0.8 mA
